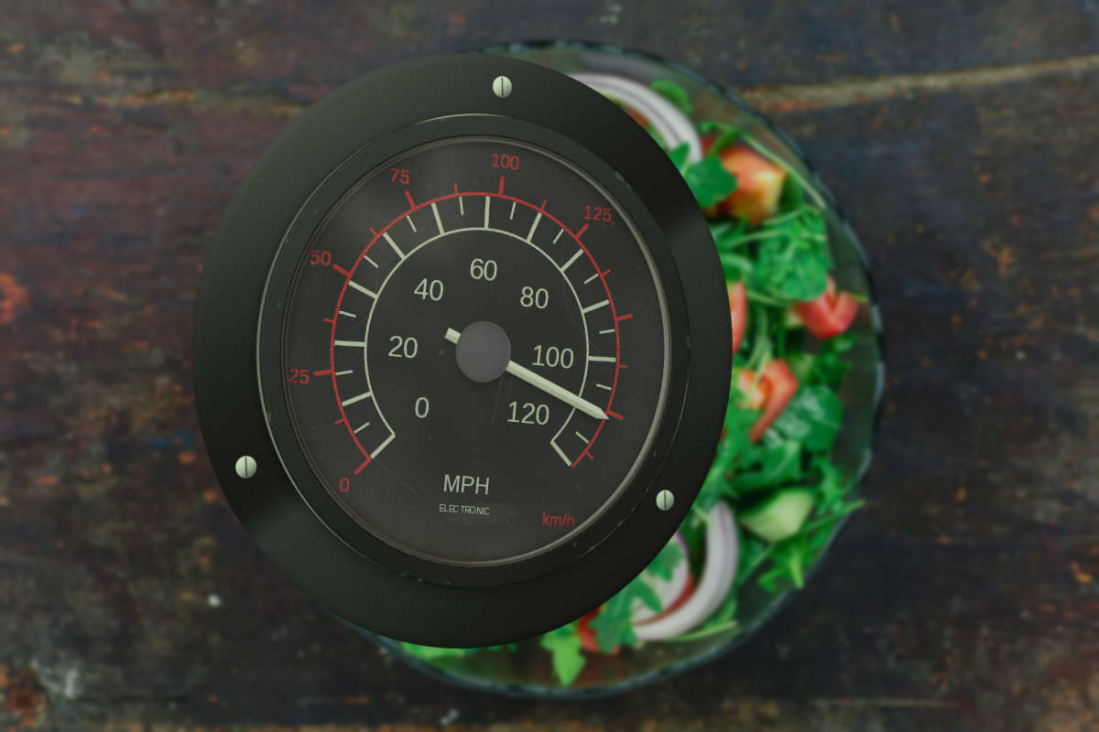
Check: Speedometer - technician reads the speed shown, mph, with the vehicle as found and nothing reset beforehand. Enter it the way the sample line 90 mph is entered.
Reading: 110 mph
